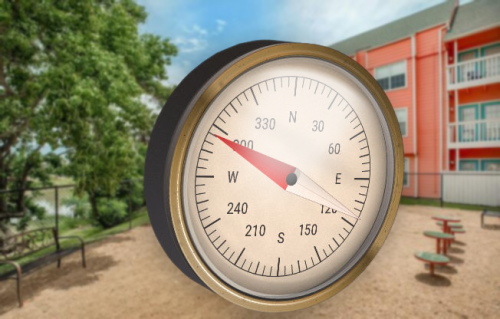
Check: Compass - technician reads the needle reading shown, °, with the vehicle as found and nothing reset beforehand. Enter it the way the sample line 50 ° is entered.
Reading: 295 °
